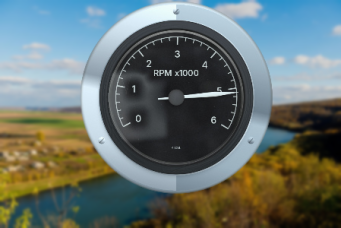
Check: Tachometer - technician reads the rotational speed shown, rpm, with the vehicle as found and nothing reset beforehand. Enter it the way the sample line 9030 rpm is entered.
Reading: 5100 rpm
